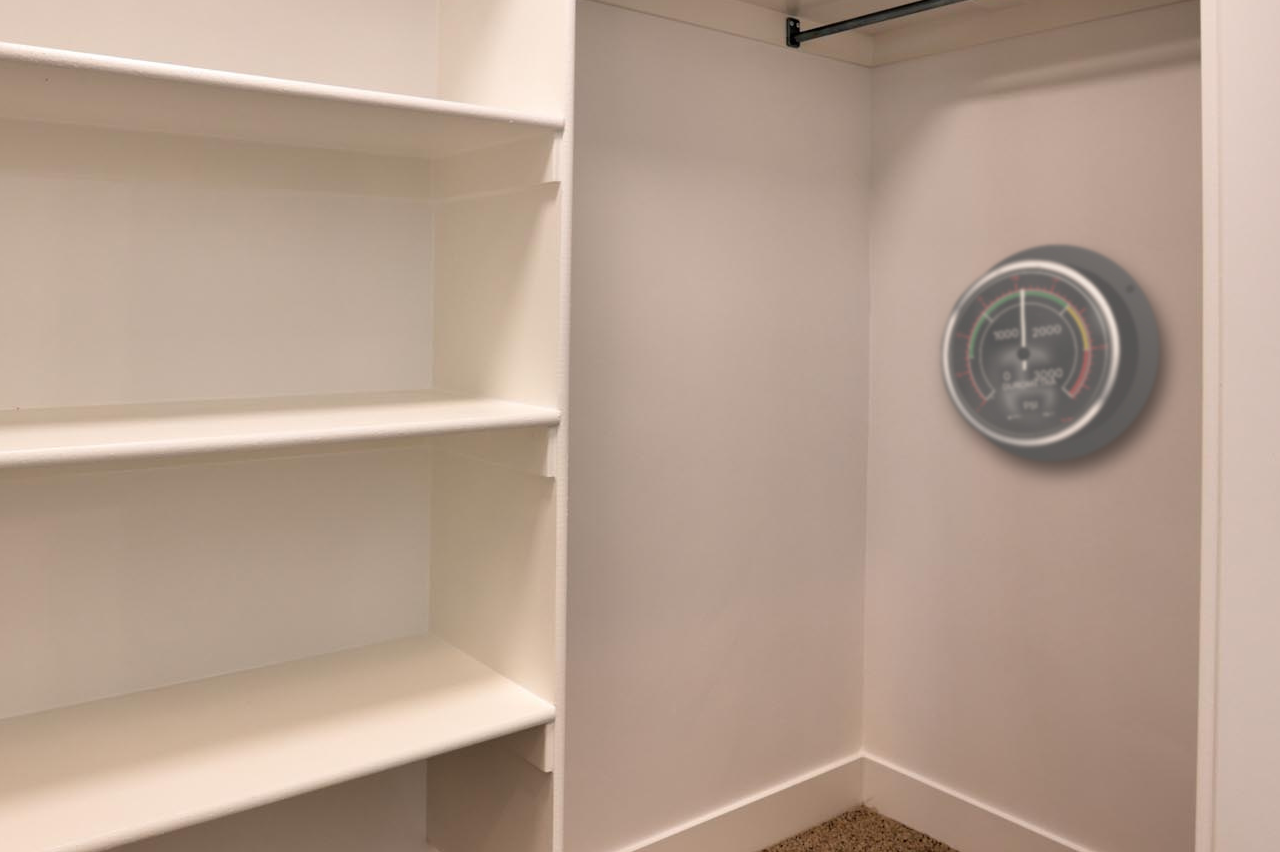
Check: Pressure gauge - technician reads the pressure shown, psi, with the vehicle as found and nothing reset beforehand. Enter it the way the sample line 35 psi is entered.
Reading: 1500 psi
